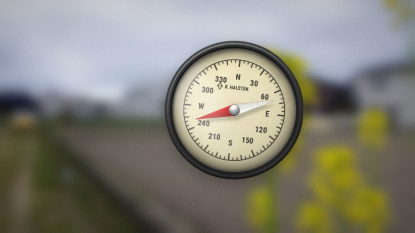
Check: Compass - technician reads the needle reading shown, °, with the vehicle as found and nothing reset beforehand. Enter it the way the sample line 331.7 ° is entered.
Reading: 250 °
